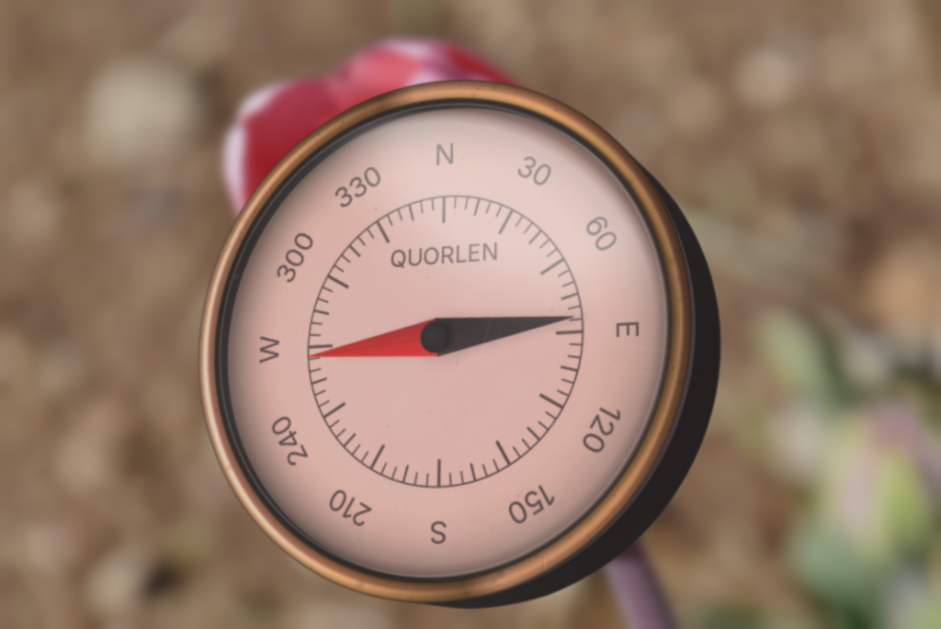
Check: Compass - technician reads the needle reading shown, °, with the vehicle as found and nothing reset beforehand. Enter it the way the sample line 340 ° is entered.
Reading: 265 °
